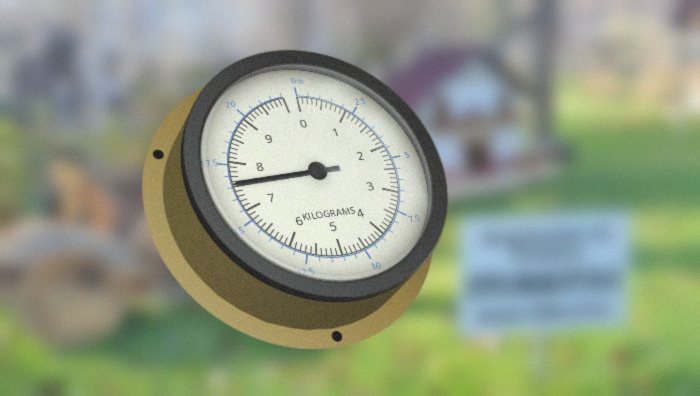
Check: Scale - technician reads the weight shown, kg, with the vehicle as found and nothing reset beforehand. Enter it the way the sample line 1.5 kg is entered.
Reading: 7.5 kg
